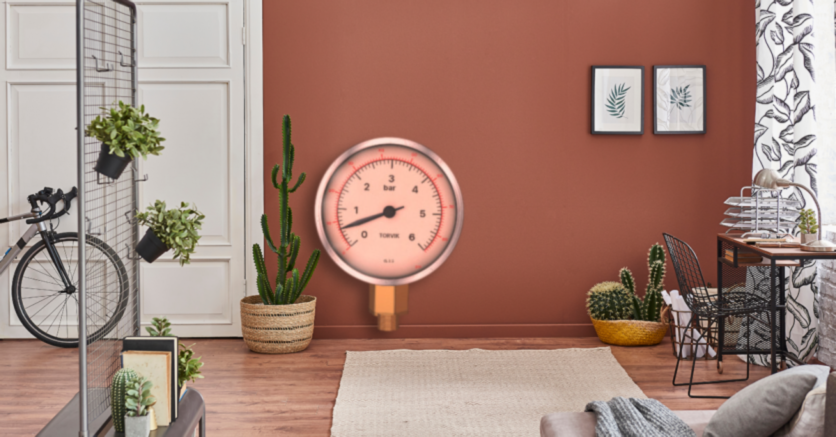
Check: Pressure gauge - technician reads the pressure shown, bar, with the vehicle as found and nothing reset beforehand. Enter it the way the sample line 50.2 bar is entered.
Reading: 0.5 bar
